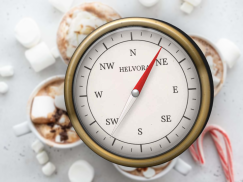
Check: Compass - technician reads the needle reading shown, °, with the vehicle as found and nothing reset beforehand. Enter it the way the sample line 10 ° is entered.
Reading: 35 °
